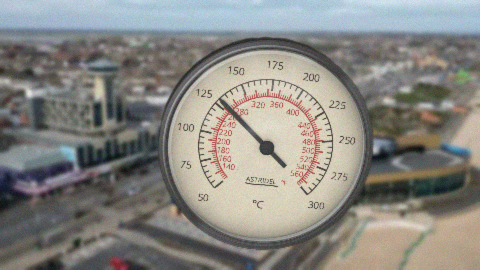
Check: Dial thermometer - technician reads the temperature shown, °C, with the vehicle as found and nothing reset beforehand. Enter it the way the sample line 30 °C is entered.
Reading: 130 °C
